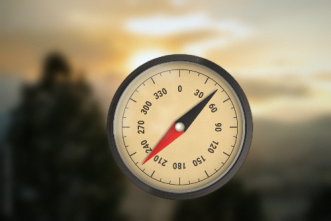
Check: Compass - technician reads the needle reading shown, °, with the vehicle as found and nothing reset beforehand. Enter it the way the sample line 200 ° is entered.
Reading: 225 °
